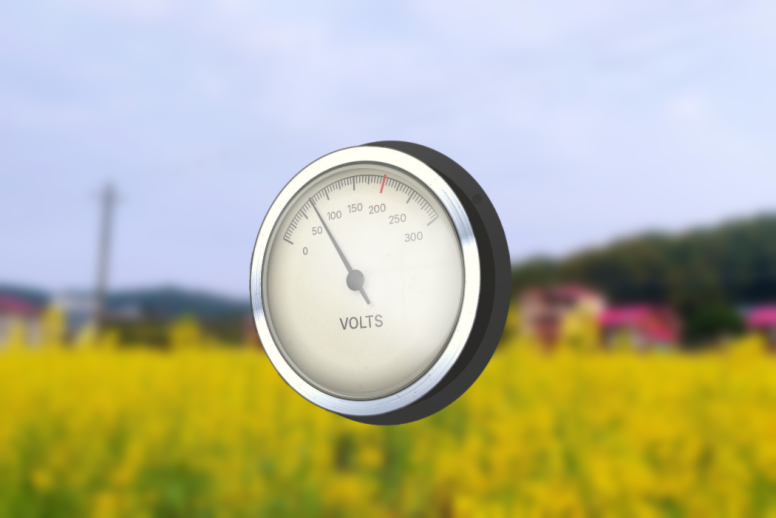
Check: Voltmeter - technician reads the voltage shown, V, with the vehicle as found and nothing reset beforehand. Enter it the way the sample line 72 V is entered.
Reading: 75 V
